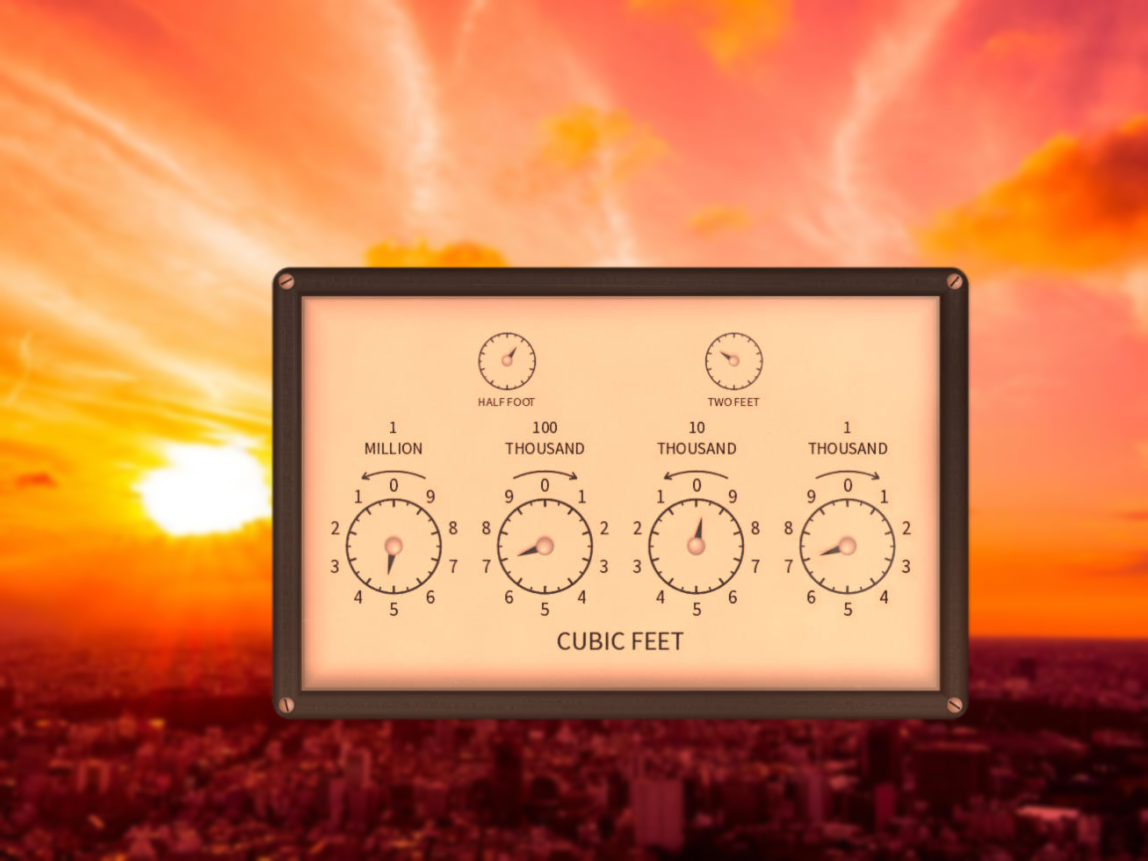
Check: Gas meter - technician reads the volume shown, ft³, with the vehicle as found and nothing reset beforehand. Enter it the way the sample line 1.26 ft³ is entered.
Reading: 469700 ft³
